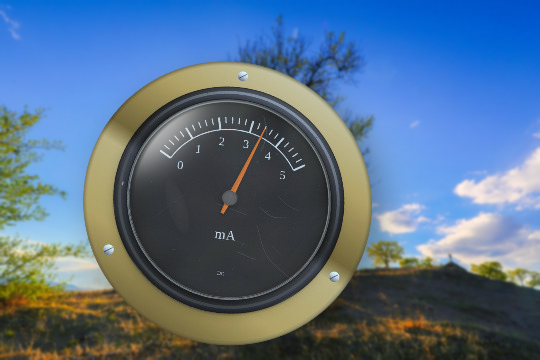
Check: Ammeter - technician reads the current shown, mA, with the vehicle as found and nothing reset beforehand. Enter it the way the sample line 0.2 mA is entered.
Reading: 3.4 mA
